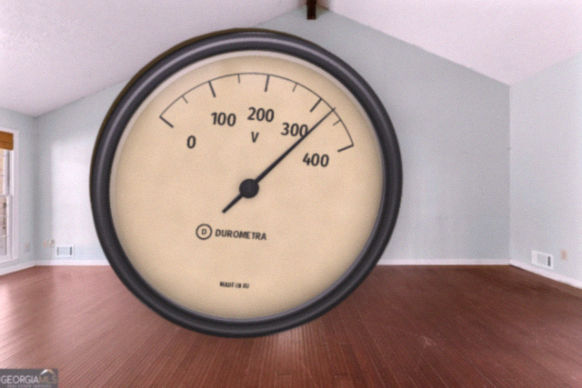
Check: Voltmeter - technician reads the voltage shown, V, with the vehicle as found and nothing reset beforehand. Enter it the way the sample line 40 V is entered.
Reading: 325 V
